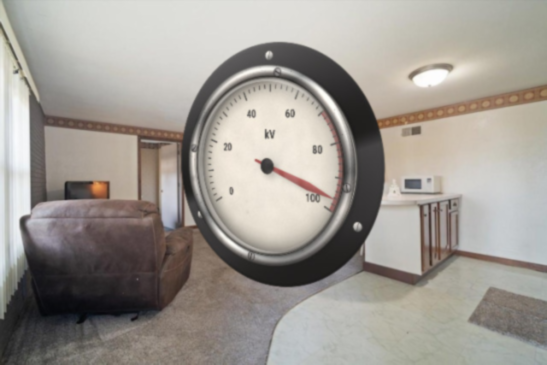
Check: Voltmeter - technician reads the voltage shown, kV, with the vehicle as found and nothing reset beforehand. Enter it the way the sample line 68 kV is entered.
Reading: 96 kV
